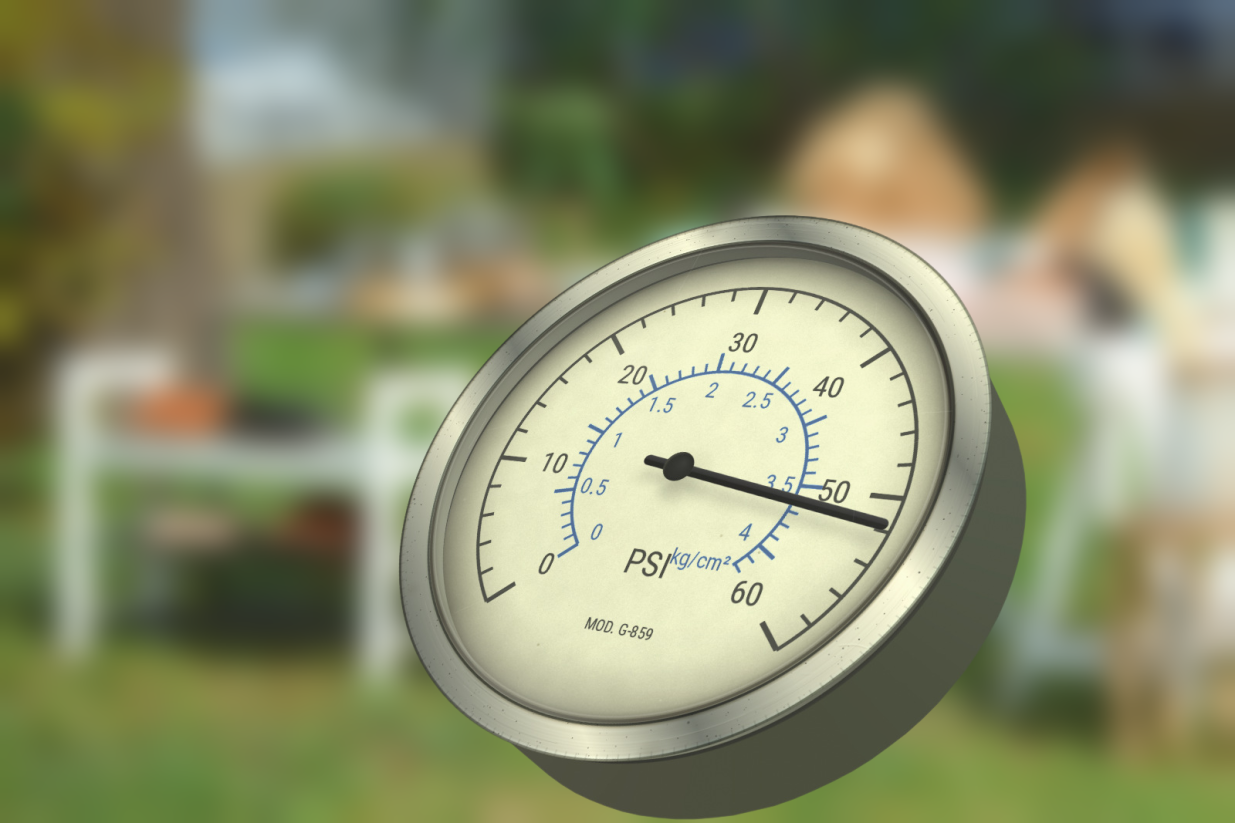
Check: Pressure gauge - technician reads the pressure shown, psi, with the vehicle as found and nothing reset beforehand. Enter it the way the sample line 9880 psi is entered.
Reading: 52 psi
